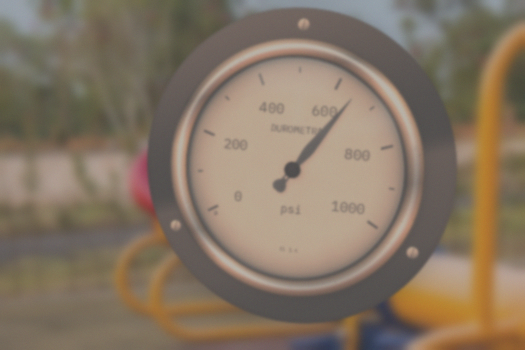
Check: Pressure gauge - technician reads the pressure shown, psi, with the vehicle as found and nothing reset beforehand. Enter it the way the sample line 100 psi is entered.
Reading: 650 psi
